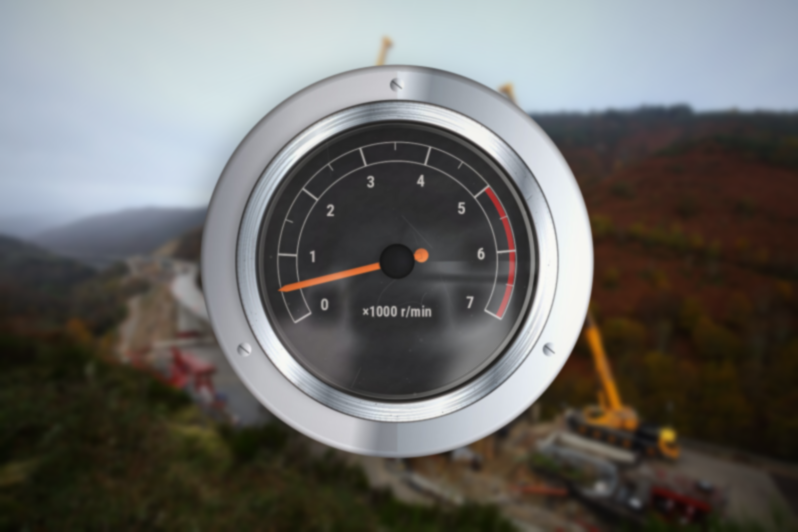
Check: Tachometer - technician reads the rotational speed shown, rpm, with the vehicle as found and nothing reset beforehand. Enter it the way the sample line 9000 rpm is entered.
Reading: 500 rpm
